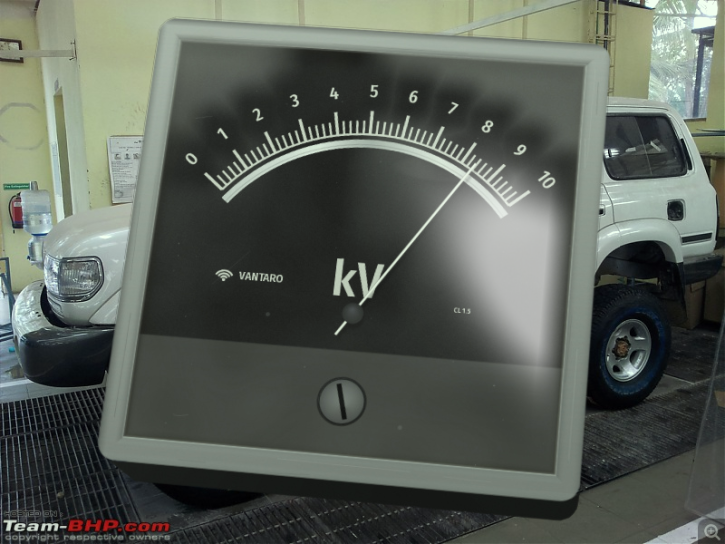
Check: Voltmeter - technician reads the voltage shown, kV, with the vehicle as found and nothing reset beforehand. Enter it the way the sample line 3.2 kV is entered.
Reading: 8.4 kV
